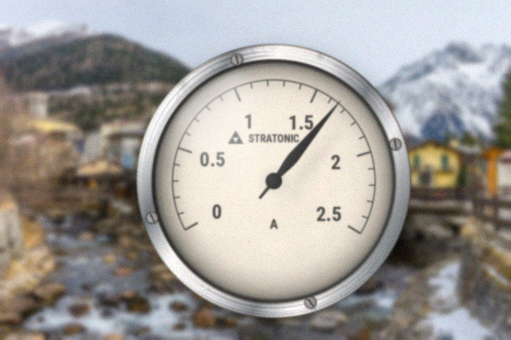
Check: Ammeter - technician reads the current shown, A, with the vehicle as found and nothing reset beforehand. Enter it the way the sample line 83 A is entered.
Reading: 1.65 A
